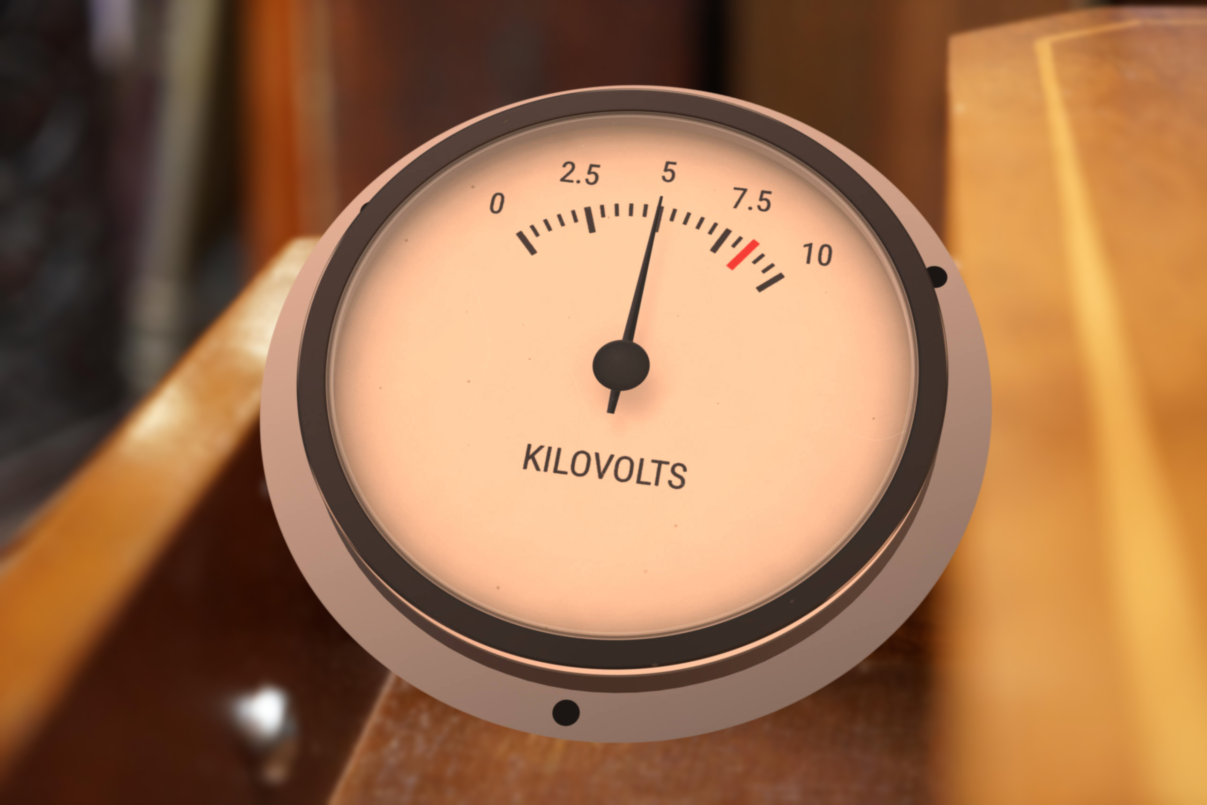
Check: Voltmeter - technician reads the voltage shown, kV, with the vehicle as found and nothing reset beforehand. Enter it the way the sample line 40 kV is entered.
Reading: 5 kV
